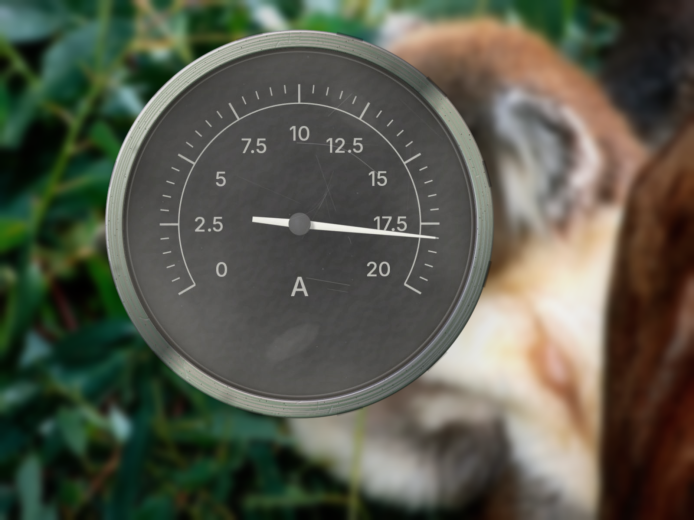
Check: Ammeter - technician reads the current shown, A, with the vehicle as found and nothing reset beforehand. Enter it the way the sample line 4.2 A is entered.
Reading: 18 A
